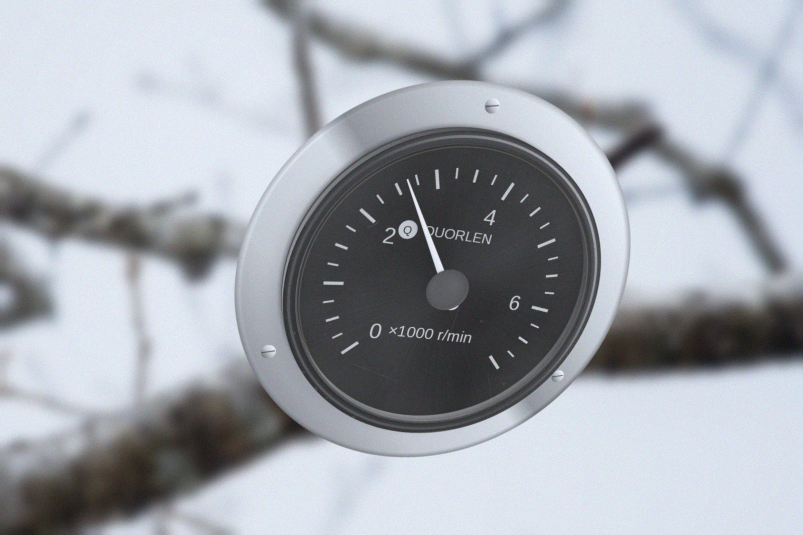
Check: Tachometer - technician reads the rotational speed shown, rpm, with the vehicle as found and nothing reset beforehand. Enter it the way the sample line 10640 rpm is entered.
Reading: 2625 rpm
